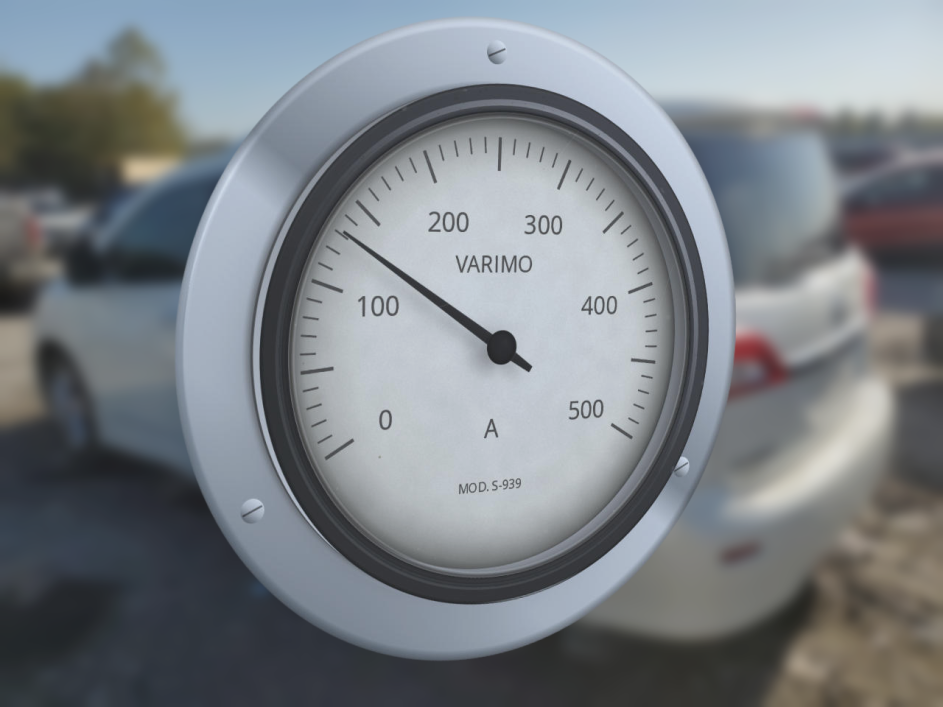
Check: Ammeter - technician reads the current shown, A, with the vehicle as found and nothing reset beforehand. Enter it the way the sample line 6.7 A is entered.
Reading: 130 A
